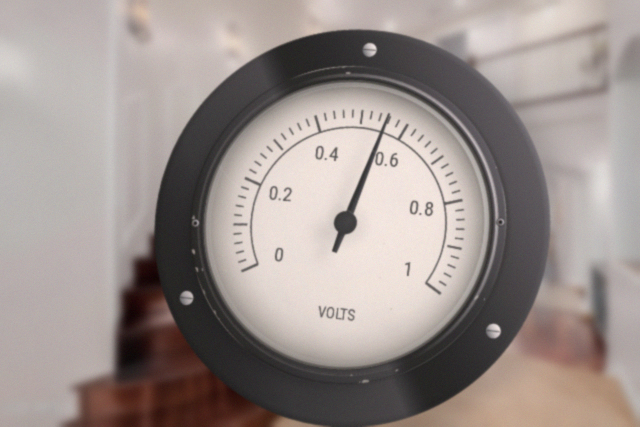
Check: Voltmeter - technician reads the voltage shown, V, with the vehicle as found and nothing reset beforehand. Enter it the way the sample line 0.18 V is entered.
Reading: 0.56 V
